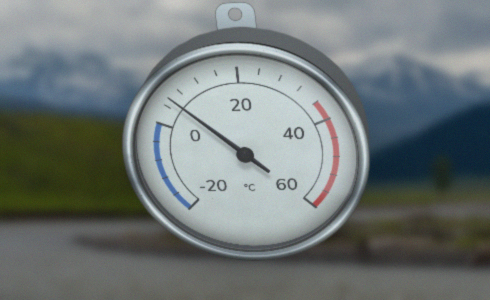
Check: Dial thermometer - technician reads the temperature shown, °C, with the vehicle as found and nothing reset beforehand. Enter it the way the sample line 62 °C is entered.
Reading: 6 °C
